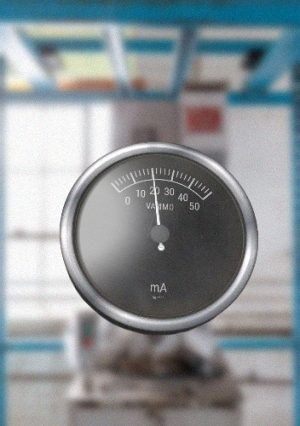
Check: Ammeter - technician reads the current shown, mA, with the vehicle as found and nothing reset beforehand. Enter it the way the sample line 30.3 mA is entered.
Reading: 20 mA
